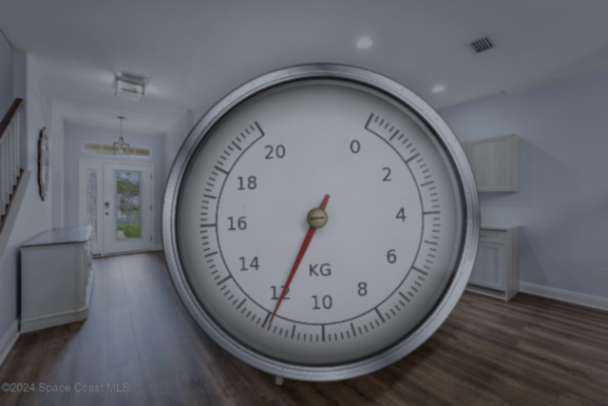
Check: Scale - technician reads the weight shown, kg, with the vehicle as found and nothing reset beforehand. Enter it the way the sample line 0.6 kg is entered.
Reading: 11.8 kg
